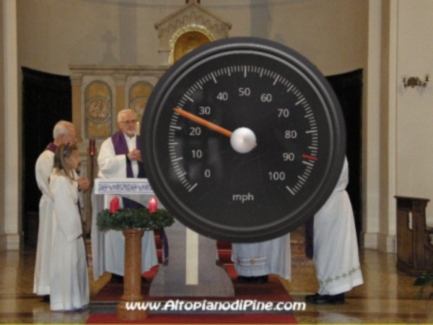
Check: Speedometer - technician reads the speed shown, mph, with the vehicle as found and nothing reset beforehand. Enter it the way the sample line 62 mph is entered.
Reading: 25 mph
